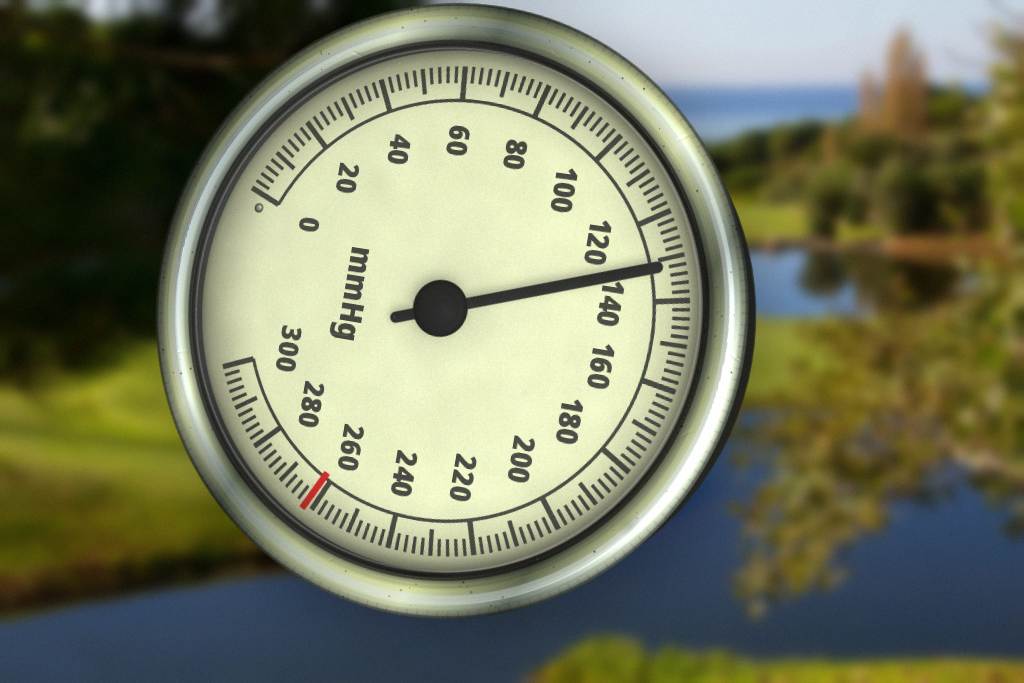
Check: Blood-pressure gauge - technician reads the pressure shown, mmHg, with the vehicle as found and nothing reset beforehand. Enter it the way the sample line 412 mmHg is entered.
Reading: 132 mmHg
